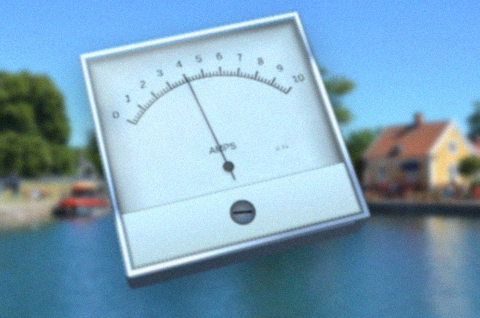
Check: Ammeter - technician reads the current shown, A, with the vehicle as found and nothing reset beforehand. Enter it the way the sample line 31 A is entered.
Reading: 4 A
